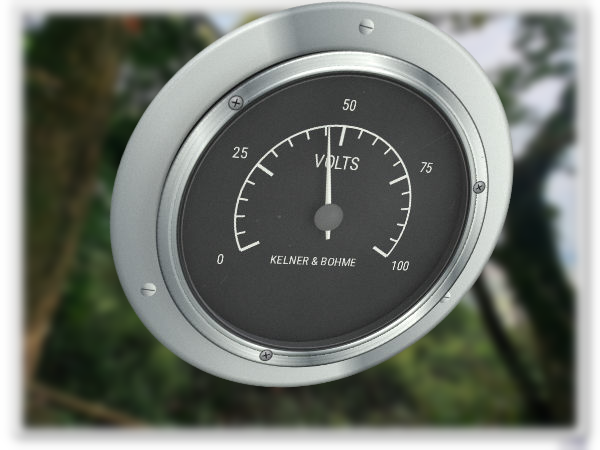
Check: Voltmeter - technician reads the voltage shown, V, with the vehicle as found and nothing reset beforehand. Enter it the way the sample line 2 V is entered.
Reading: 45 V
